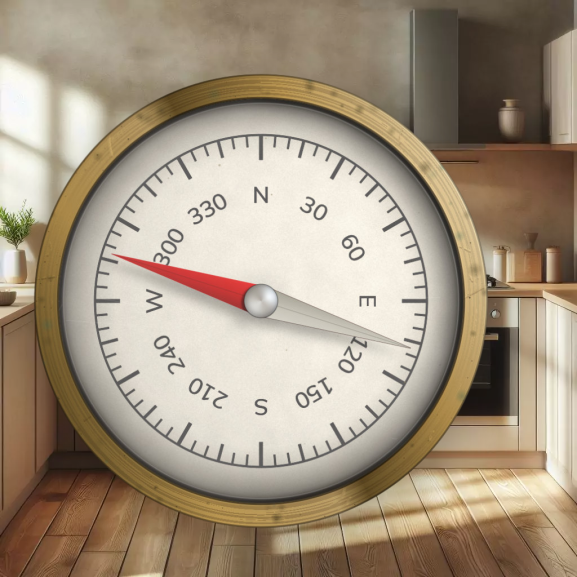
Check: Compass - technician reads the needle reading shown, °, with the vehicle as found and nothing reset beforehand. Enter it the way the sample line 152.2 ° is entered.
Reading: 287.5 °
